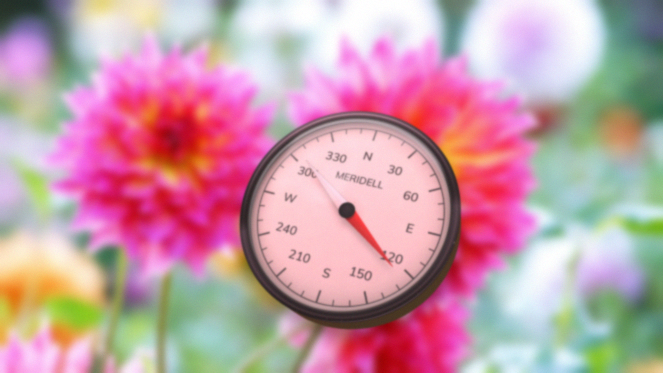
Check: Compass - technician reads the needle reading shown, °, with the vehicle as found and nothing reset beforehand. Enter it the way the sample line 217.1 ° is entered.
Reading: 125 °
